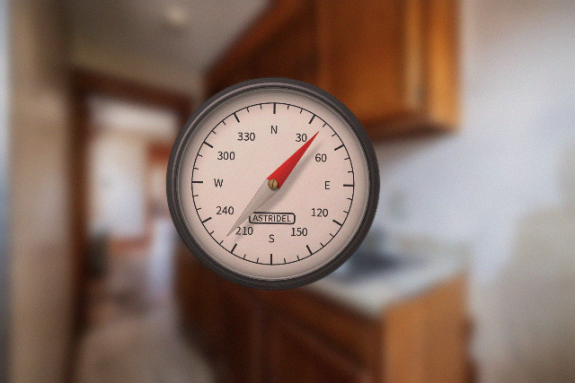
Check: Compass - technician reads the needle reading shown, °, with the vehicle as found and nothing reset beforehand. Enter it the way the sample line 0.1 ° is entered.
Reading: 40 °
